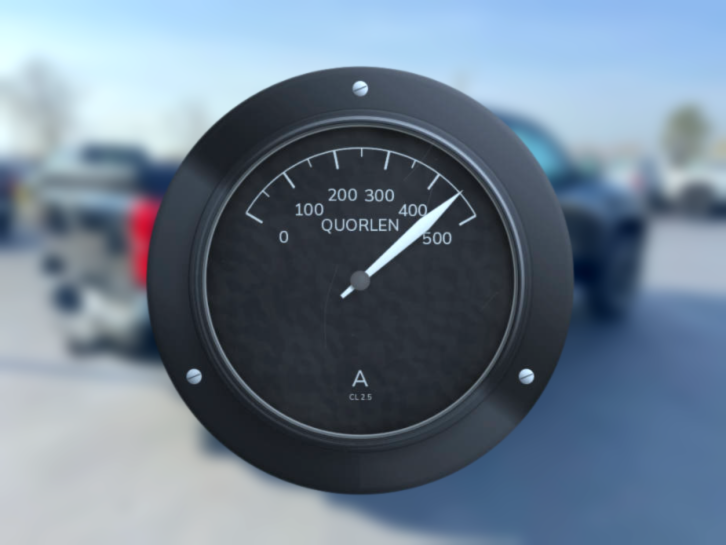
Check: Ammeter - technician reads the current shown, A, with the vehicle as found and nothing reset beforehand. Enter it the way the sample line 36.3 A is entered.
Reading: 450 A
